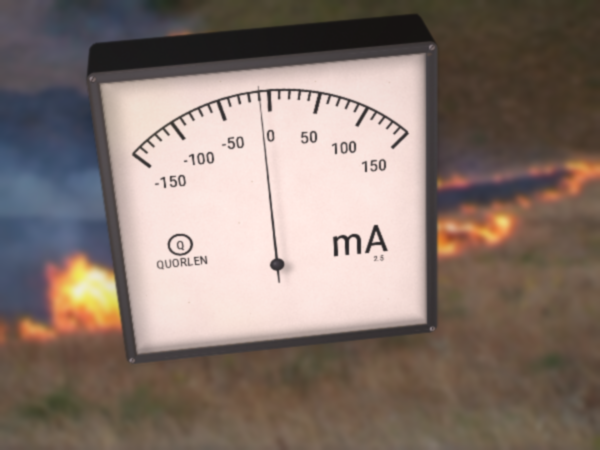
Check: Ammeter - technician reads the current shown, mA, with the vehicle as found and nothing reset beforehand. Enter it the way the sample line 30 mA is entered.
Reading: -10 mA
